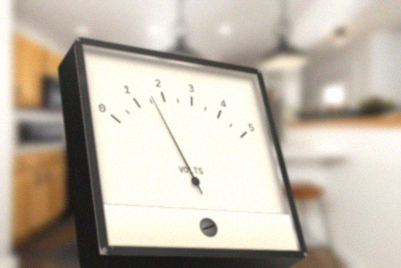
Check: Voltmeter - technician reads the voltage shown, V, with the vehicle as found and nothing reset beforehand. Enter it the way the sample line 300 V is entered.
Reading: 1.5 V
